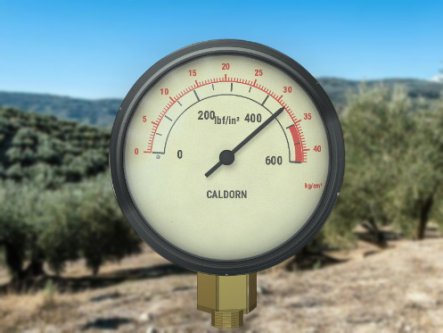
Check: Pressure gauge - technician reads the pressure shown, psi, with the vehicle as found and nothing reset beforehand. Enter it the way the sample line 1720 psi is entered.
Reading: 450 psi
